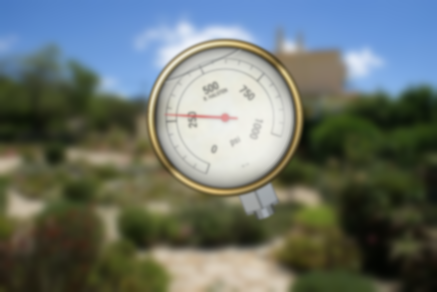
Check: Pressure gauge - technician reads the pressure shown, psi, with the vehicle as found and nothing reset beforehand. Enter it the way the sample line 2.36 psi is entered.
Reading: 275 psi
